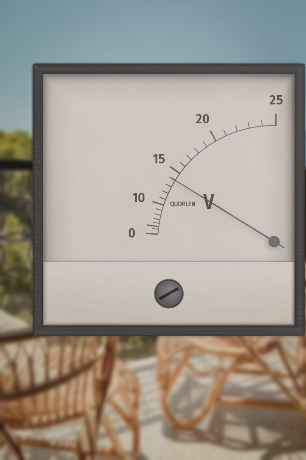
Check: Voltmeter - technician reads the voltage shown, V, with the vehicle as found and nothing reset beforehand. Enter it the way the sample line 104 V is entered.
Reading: 14 V
